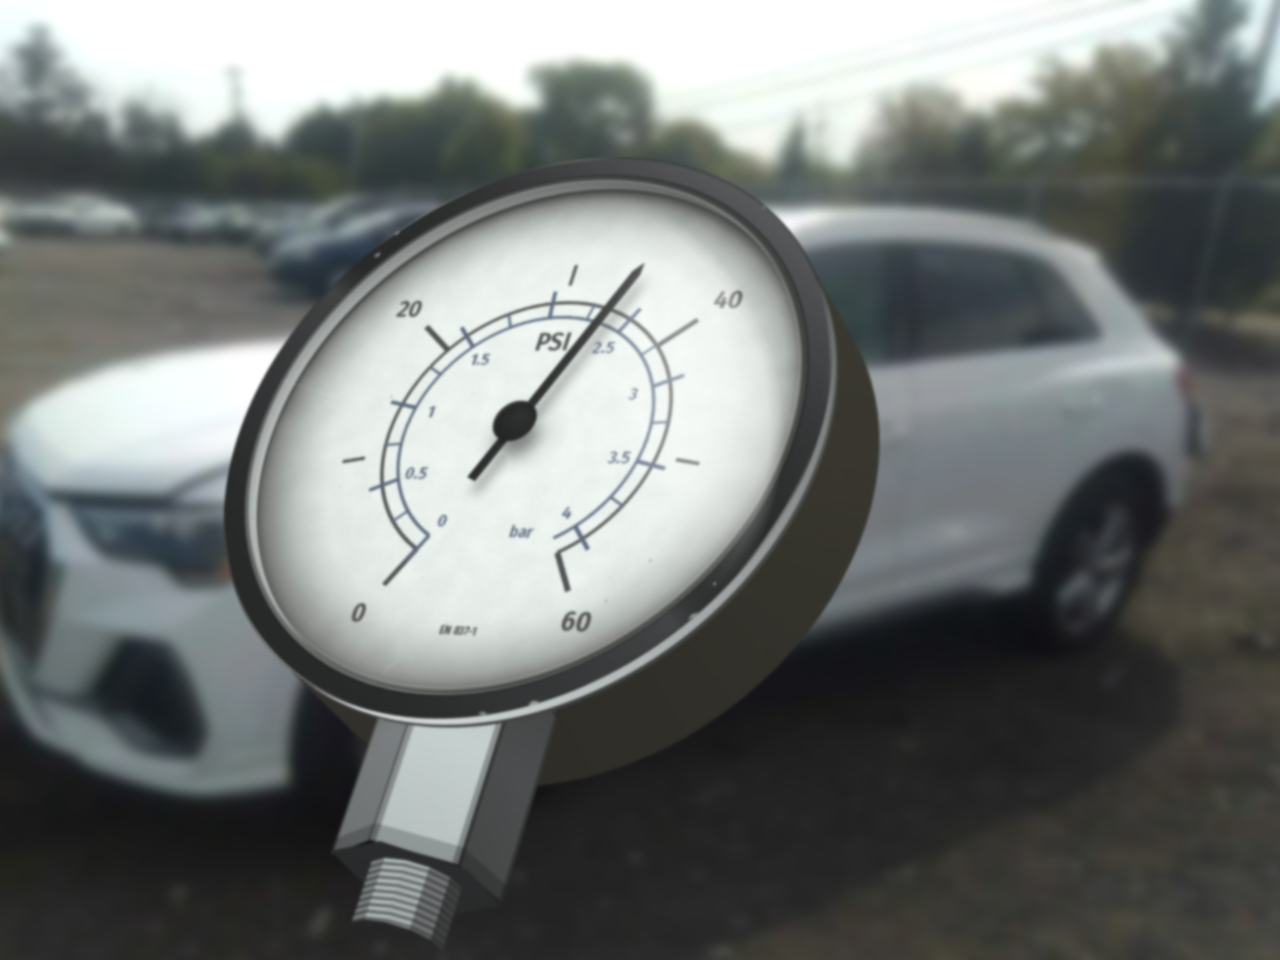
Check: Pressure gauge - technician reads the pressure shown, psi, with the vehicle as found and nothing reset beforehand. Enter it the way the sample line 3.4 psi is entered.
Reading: 35 psi
